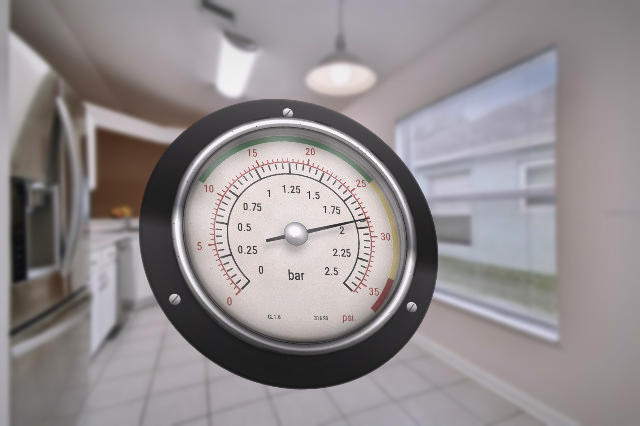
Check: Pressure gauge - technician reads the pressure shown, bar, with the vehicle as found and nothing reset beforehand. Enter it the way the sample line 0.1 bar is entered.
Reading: 1.95 bar
